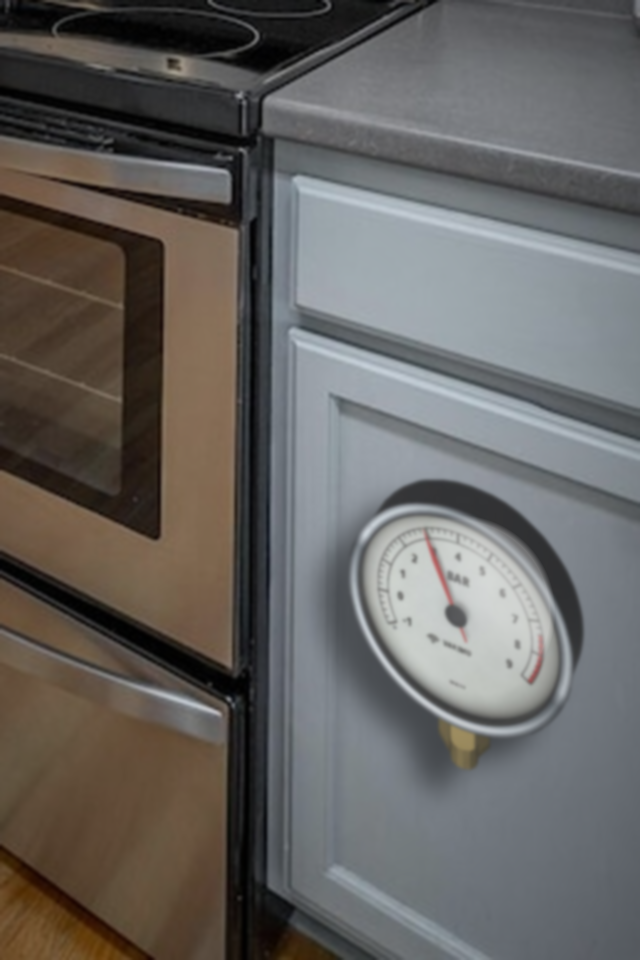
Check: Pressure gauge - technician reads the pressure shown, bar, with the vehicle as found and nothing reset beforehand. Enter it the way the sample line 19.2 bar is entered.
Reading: 3 bar
